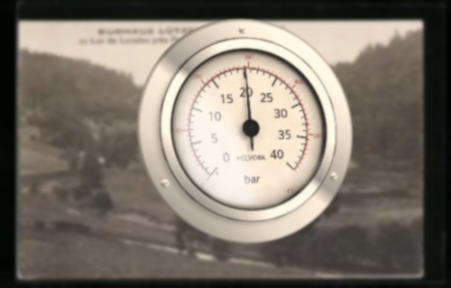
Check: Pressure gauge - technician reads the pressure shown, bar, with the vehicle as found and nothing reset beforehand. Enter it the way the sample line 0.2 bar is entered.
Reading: 20 bar
